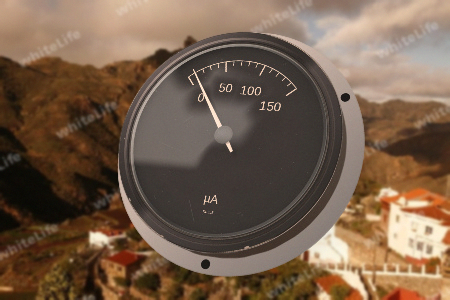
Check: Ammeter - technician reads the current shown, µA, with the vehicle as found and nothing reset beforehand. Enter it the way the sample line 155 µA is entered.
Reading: 10 µA
